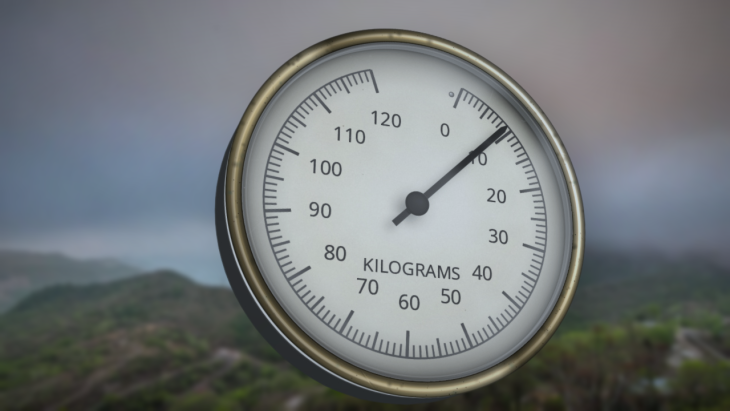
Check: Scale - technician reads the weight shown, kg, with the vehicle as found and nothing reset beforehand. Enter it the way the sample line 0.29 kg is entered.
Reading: 9 kg
